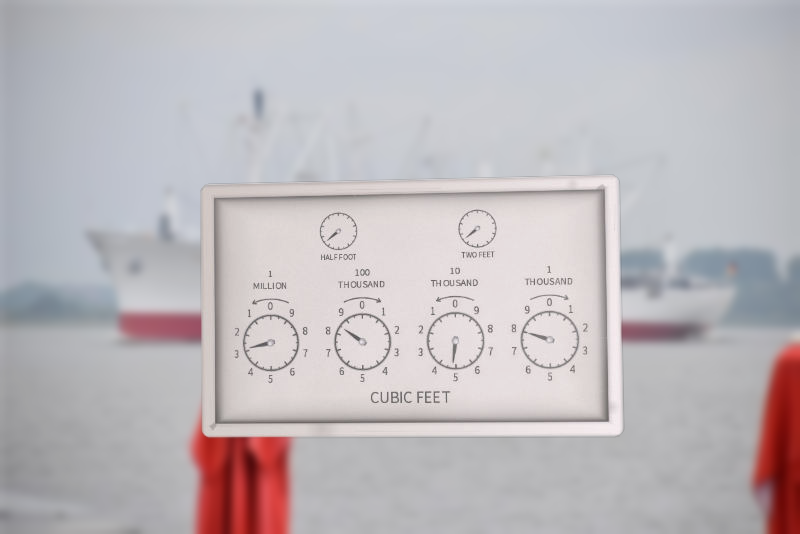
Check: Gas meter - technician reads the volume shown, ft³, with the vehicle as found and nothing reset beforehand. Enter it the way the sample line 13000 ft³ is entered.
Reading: 284800 ft³
